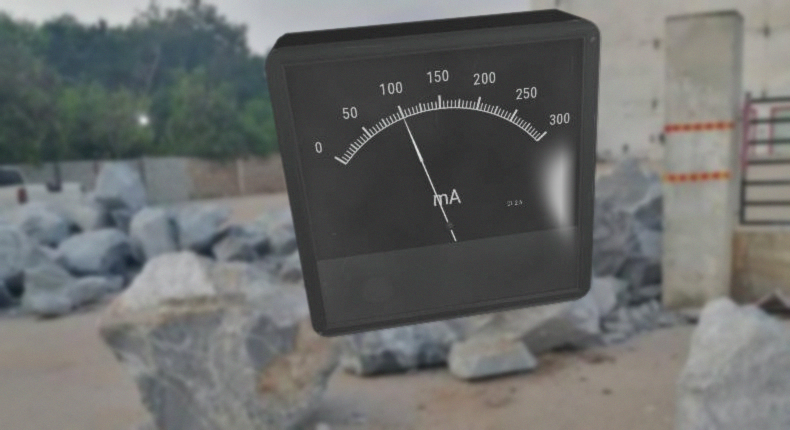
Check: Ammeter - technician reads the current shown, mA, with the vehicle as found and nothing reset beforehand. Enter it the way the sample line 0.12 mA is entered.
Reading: 100 mA
